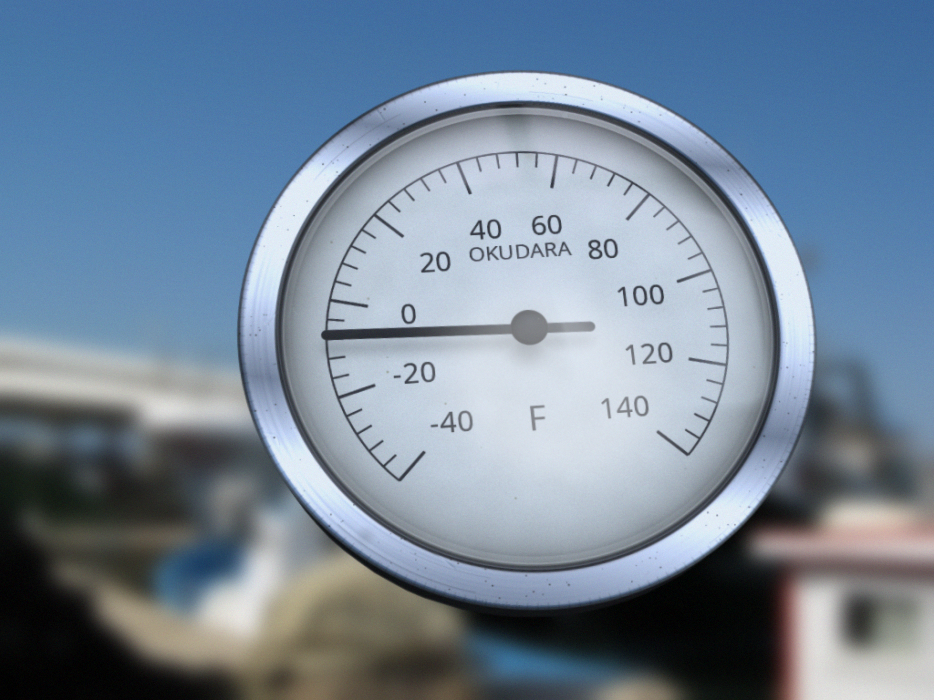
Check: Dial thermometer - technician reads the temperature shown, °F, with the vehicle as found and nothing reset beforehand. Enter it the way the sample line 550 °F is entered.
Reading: -8 °F
